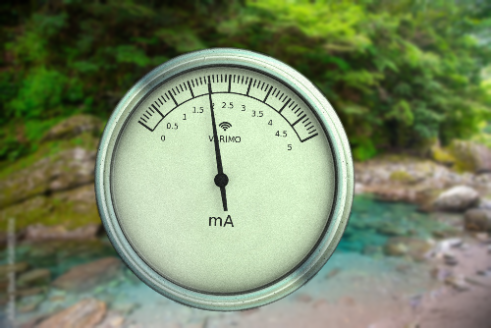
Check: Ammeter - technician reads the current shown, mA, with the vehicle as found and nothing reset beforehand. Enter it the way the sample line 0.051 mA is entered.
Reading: 2 mA
